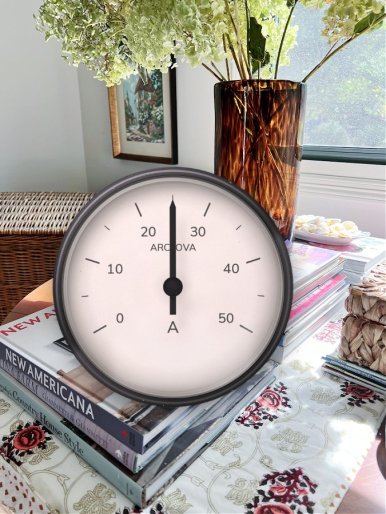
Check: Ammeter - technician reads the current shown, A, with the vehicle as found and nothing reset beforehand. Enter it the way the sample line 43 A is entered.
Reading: 25 A
